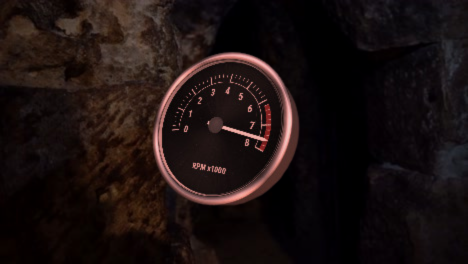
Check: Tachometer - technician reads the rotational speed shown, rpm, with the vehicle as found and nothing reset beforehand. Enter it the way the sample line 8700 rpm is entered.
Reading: 7600 rpm
